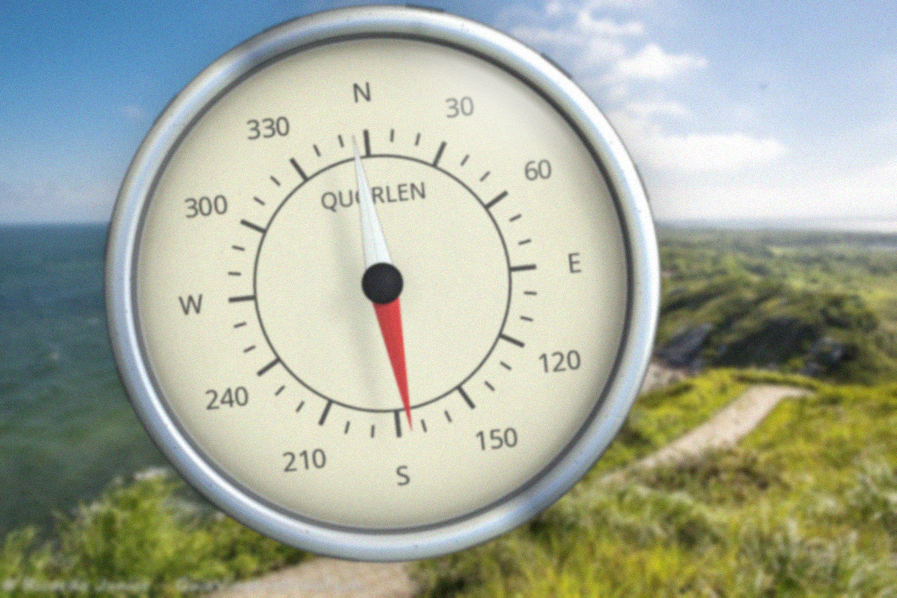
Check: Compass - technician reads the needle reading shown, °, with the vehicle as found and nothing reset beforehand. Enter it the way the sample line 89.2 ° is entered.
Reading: 175 °
